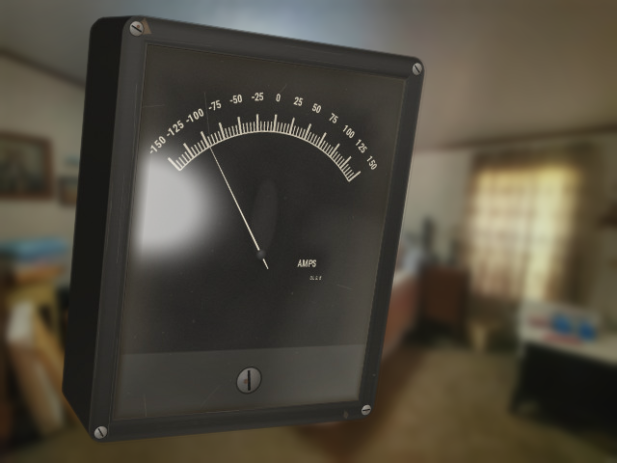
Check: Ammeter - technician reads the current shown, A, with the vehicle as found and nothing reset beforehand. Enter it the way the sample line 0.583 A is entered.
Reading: -100 A
